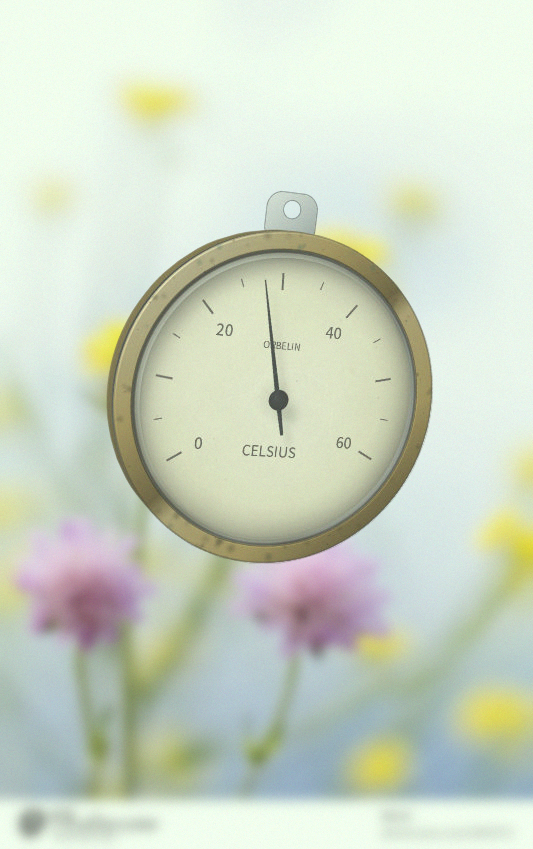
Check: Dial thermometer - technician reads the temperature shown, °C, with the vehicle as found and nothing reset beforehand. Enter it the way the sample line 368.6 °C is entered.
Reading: 27.5 °C
